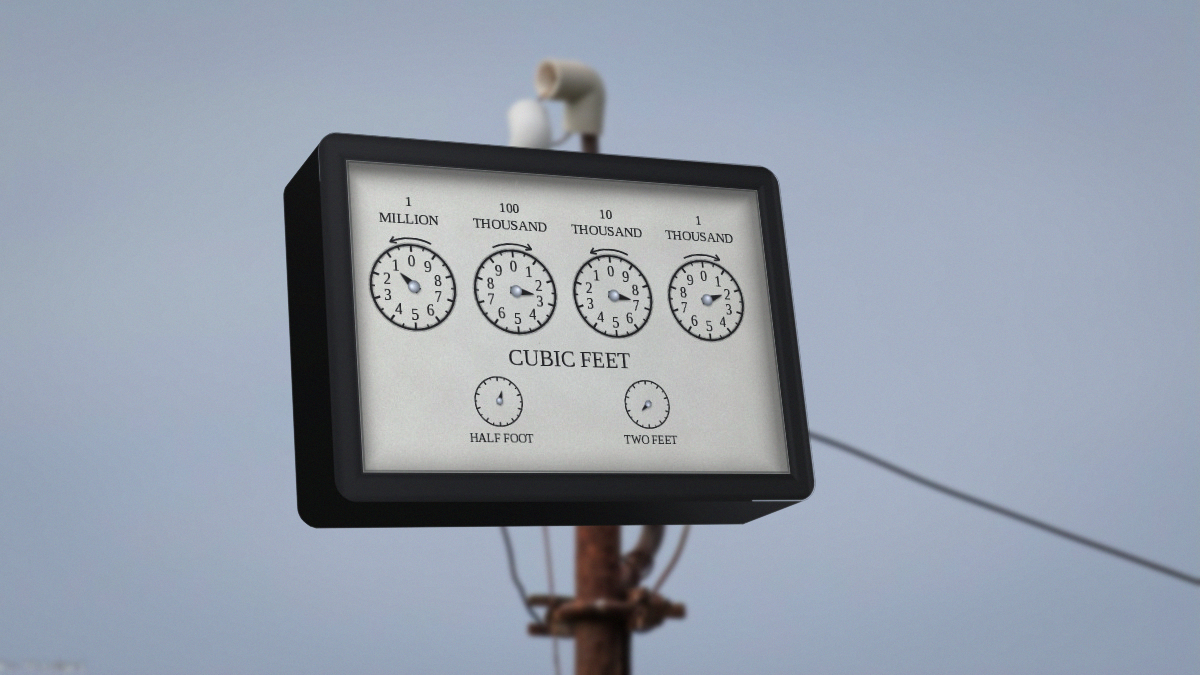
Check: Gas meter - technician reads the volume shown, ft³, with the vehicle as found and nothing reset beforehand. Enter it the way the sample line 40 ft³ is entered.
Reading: 127200 ft³
